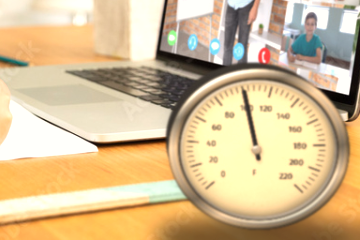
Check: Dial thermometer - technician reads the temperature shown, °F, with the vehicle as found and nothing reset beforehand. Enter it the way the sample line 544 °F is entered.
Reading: 100 °F
